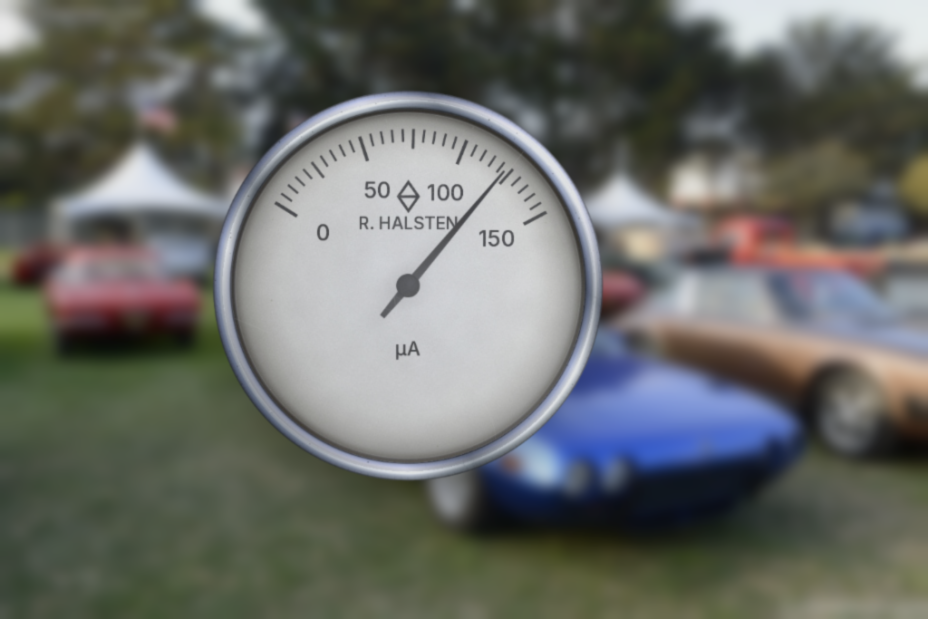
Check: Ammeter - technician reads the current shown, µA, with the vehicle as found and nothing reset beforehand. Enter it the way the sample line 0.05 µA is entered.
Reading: 122.5 µA
